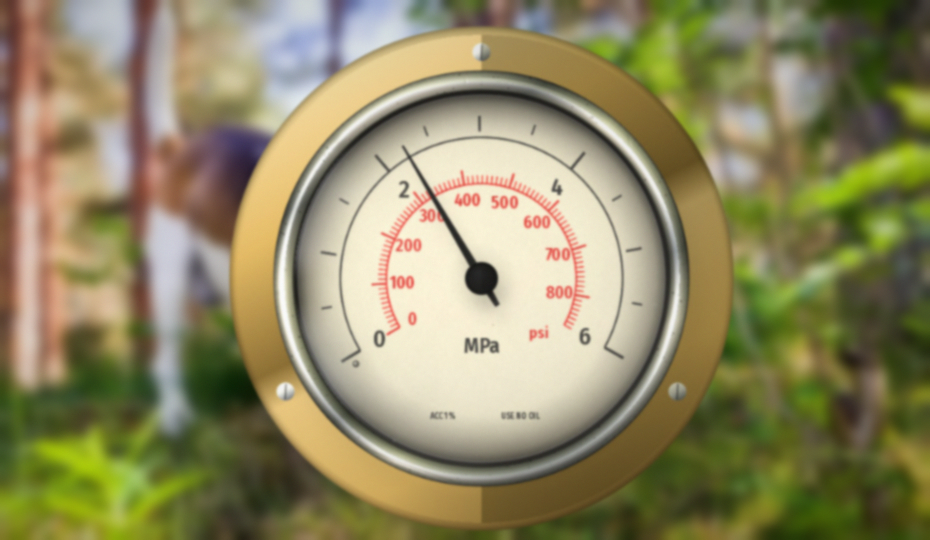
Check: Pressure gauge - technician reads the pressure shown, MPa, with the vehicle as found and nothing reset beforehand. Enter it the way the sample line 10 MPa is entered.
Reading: 2.25 MPa
